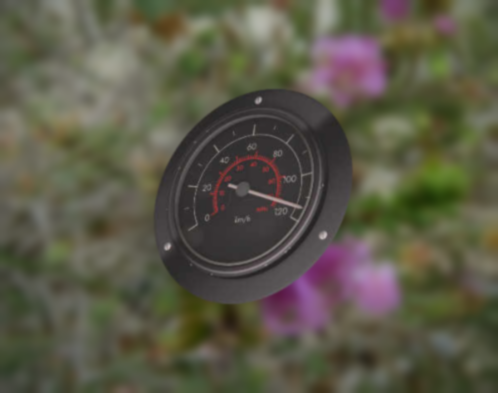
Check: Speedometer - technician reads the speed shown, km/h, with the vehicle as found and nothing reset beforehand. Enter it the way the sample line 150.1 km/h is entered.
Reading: 115 km/h
